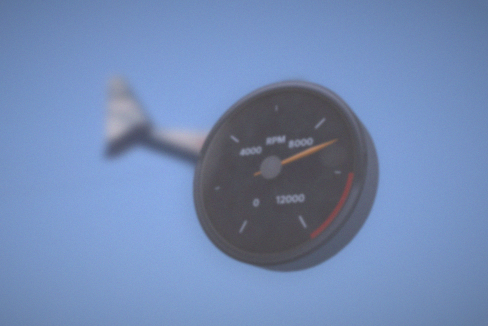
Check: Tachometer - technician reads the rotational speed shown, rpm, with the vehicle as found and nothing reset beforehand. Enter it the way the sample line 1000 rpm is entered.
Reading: 9000 rpm
